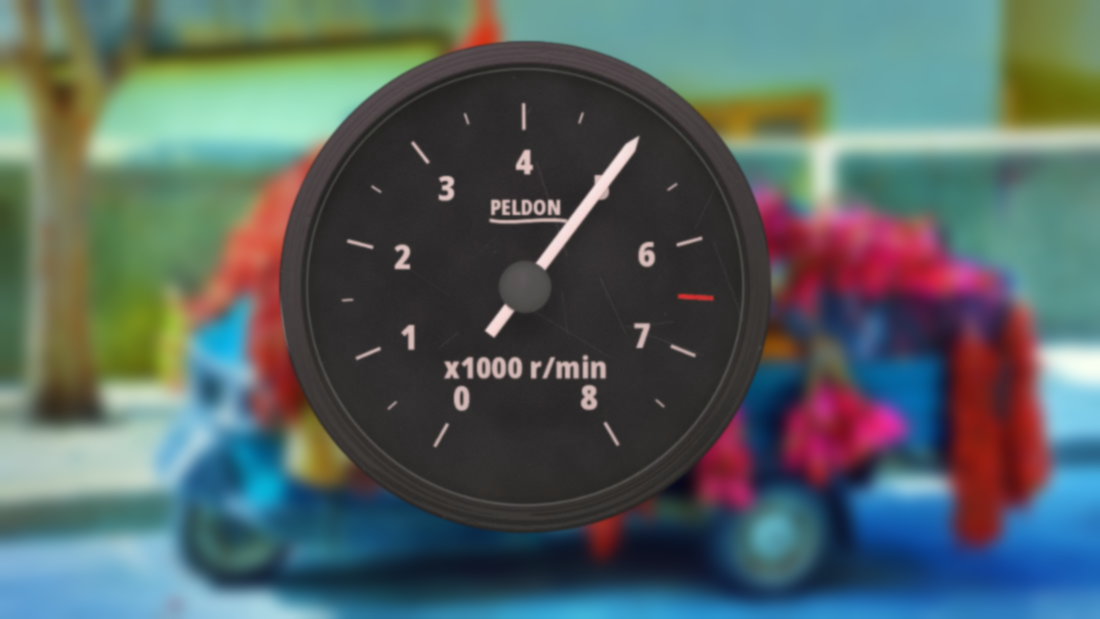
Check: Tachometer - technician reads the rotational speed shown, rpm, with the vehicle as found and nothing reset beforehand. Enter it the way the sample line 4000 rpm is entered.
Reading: 5000 rpm
